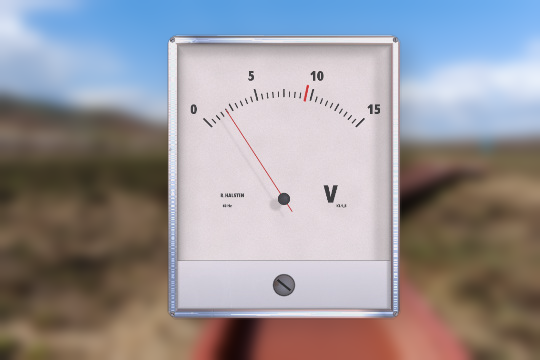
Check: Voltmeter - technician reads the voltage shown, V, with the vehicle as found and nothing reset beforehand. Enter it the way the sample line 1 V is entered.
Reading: 2 V
